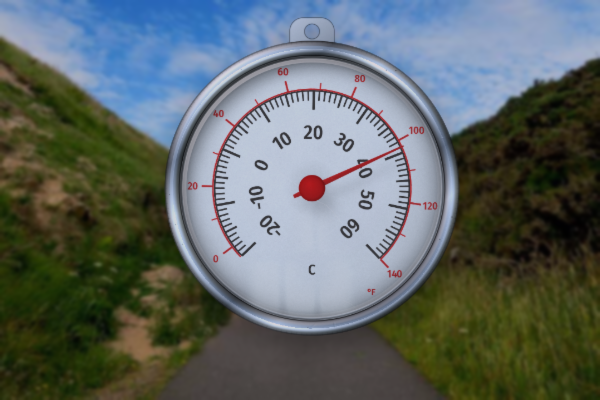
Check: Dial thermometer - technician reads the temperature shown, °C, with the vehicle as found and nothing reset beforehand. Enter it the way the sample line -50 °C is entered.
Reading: 39 °C
